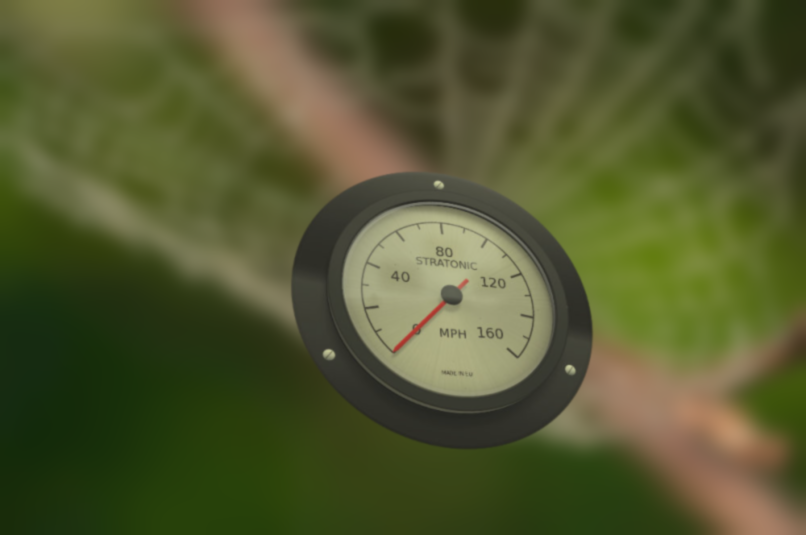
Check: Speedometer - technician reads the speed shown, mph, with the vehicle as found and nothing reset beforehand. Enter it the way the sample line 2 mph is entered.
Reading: 0 mph
